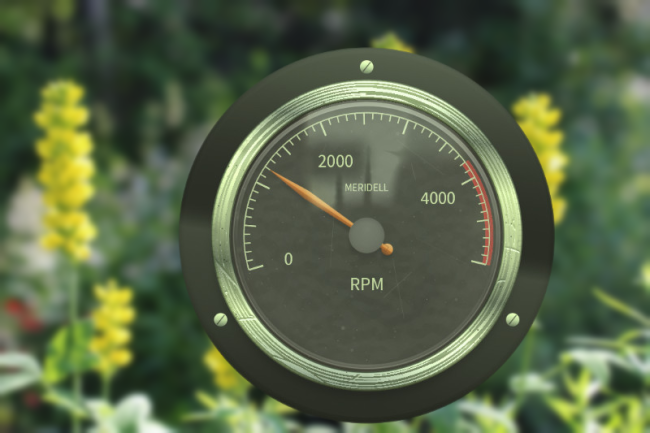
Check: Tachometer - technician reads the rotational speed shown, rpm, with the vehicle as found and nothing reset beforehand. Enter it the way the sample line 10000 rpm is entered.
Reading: 1200 rpm
